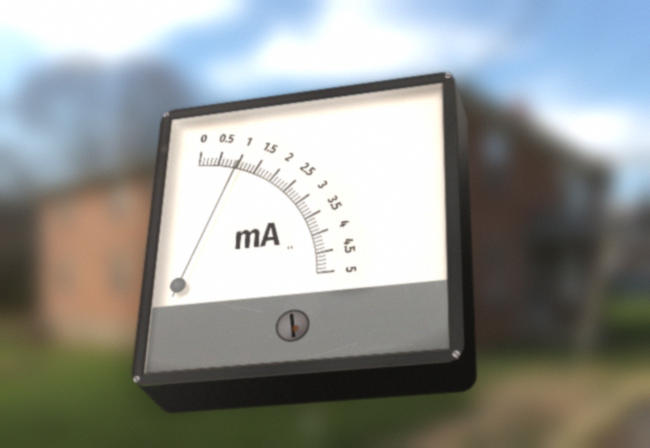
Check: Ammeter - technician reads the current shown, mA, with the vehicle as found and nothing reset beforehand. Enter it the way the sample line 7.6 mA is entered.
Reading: 1 mA
